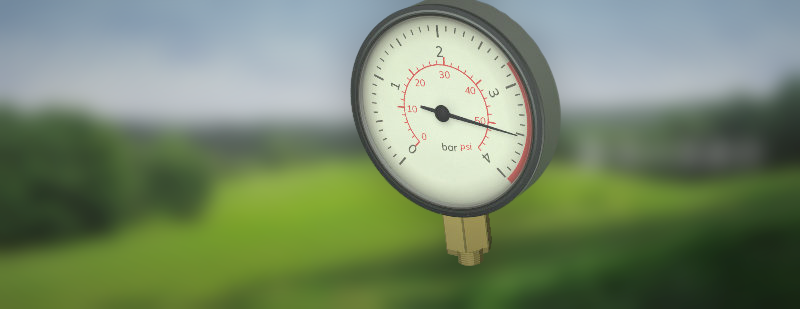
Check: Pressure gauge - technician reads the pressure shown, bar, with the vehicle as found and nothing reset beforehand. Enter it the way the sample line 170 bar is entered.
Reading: 3.5 bar
